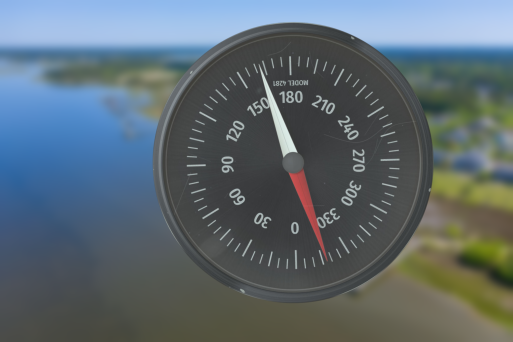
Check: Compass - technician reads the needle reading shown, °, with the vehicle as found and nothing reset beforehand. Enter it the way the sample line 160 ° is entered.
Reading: 342.5 °
